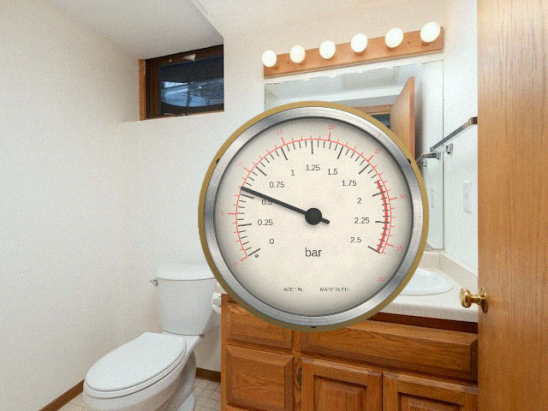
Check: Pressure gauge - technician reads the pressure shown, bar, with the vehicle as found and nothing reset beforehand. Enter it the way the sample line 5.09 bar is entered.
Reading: 0.55 bar
